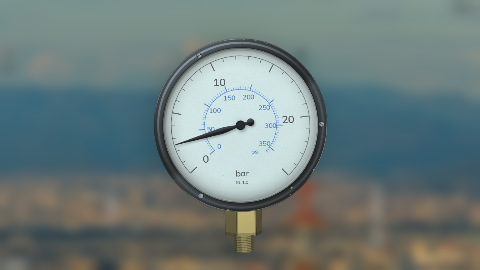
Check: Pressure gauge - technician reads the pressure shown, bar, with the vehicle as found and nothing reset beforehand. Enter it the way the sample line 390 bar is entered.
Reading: 2.5 bar
